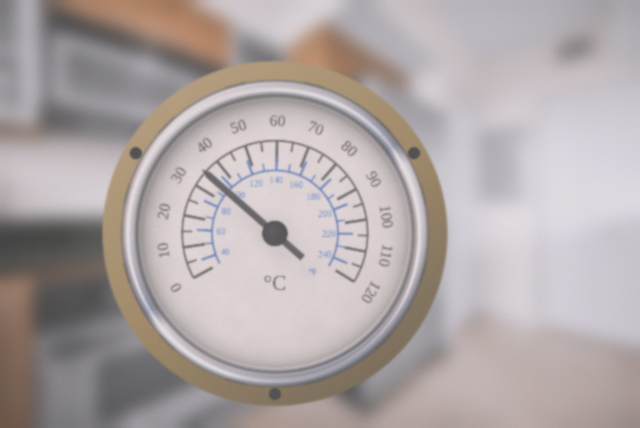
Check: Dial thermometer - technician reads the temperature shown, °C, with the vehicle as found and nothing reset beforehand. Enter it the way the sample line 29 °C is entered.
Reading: 35 °C
